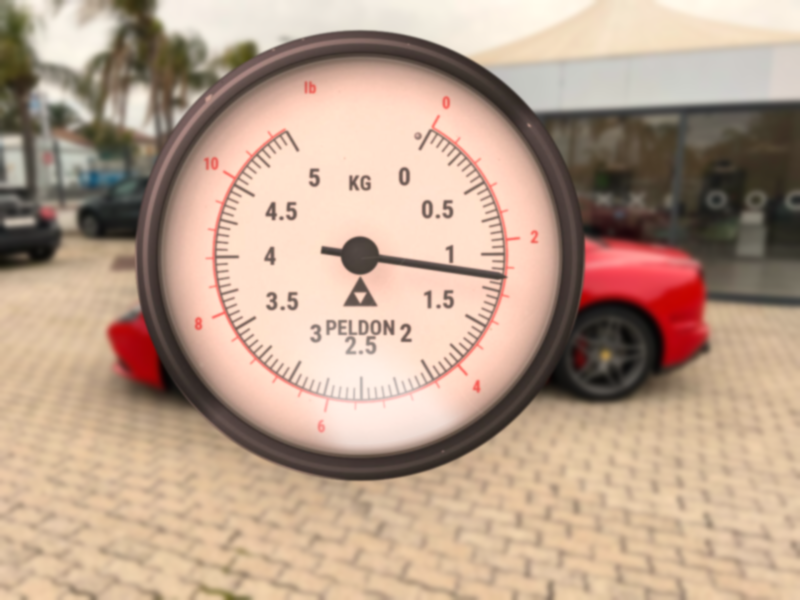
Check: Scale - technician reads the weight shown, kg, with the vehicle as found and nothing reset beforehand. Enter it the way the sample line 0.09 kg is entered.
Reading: 1.15 kg
